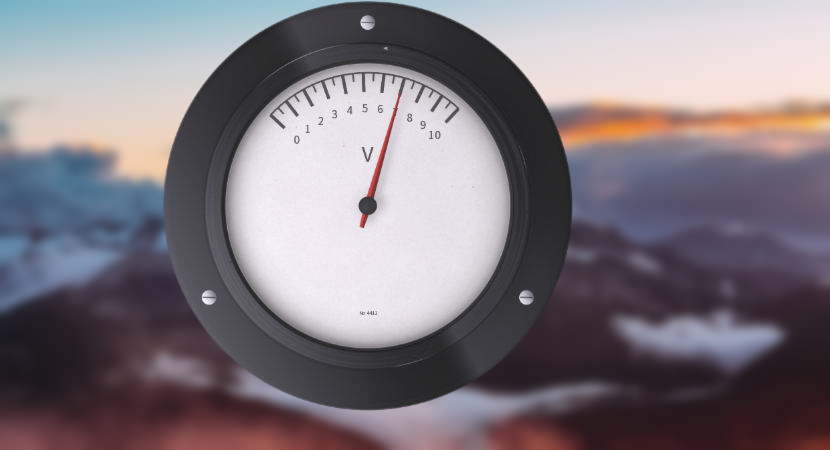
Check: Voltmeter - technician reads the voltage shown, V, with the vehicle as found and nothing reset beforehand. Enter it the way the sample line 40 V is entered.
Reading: 7 V
